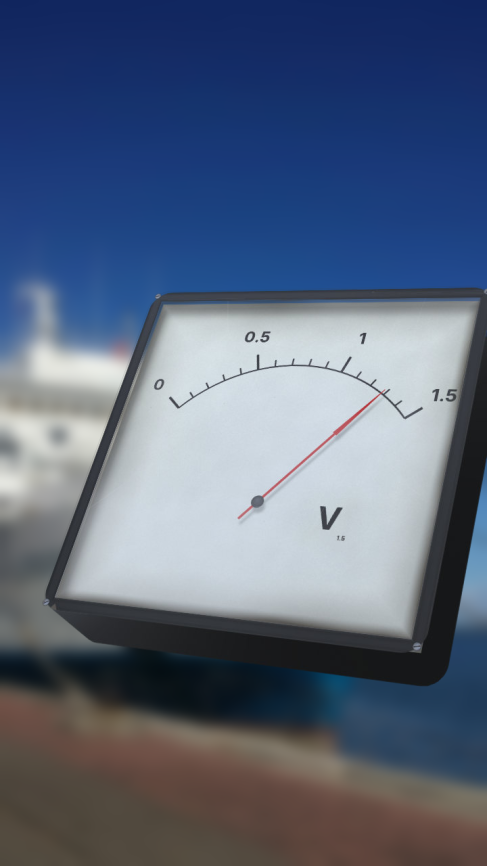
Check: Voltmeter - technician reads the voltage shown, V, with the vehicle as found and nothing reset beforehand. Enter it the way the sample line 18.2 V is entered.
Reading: 1.3 V
